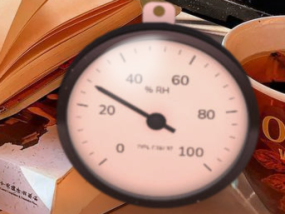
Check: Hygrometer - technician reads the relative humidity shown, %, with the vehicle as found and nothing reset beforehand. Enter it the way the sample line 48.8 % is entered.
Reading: 28 %
